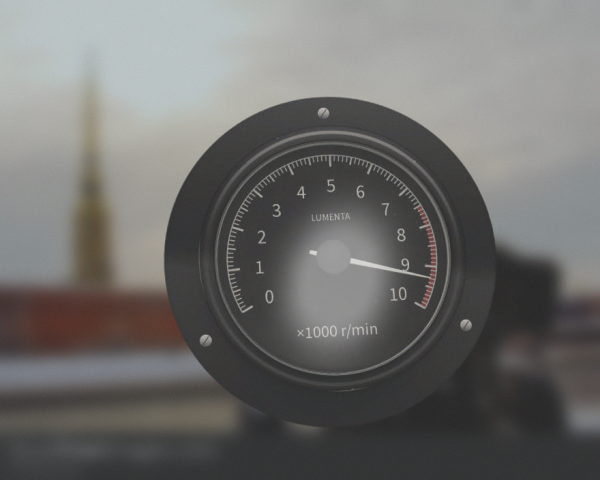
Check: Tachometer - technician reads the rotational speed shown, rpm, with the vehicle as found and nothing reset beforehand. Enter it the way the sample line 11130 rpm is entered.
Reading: 9300 rpm
